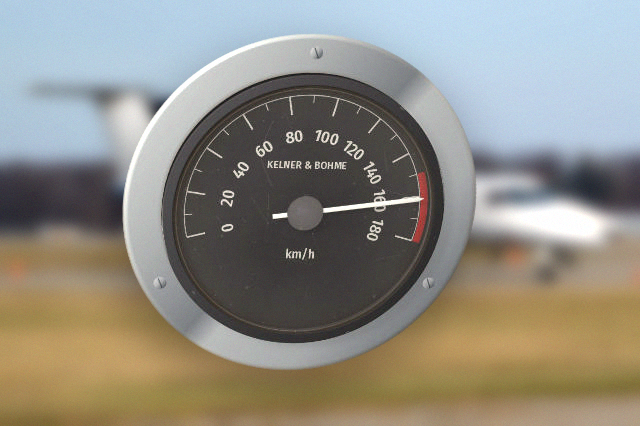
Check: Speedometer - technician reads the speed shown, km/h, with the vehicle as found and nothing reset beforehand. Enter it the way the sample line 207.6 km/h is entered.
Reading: 160 km/h
